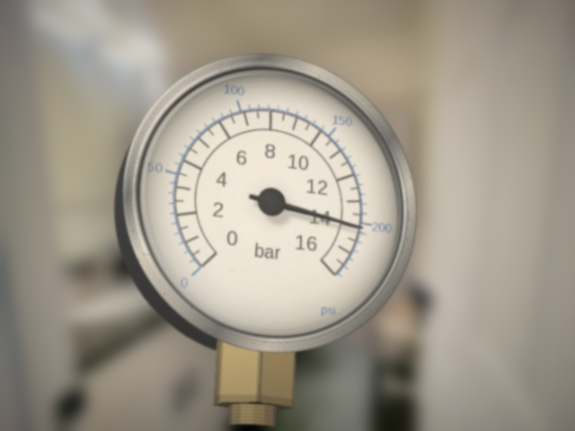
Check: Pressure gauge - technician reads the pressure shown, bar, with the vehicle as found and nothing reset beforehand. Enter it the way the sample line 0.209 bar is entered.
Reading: 14 bar
